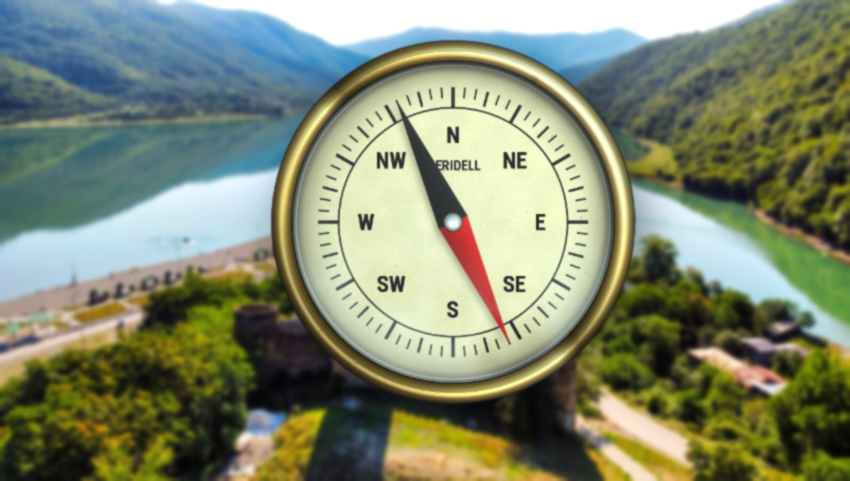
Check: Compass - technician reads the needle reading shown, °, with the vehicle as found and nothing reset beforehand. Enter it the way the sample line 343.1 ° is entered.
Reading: 155 °
